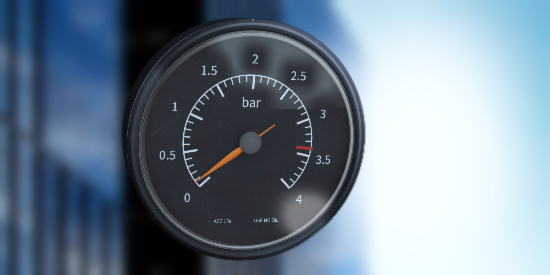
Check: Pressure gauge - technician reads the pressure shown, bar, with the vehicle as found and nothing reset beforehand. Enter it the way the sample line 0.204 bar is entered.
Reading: 0.1 bar
